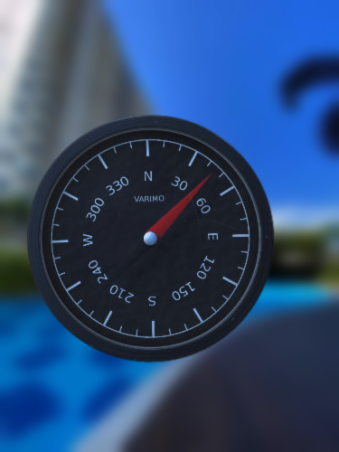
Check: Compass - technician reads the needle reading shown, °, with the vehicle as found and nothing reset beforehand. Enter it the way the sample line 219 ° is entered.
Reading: 45 °
